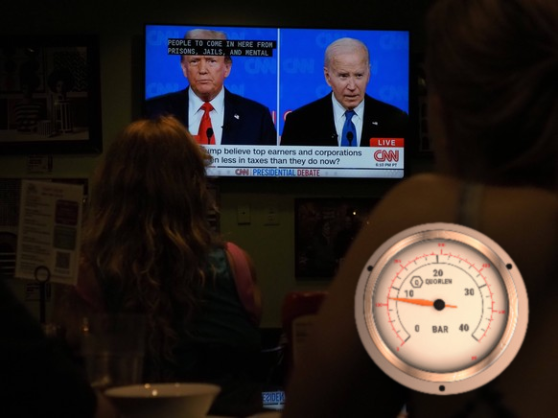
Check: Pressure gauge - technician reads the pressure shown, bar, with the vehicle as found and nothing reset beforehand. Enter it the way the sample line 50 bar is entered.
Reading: 8 bar
